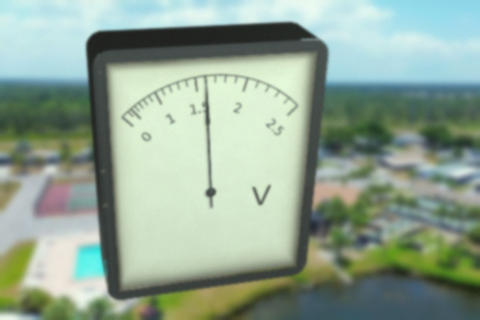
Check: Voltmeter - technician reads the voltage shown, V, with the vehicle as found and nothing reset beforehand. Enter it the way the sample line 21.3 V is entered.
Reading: 1.6 V
